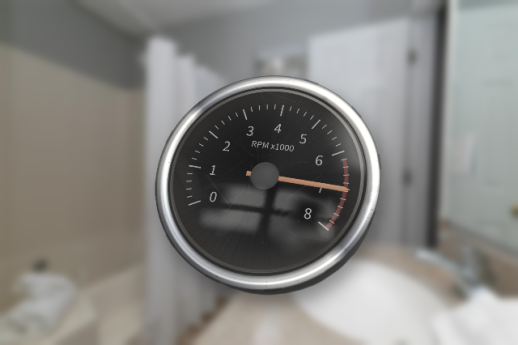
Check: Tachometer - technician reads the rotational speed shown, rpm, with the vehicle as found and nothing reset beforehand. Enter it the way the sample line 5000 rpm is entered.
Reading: 7000 rpm
